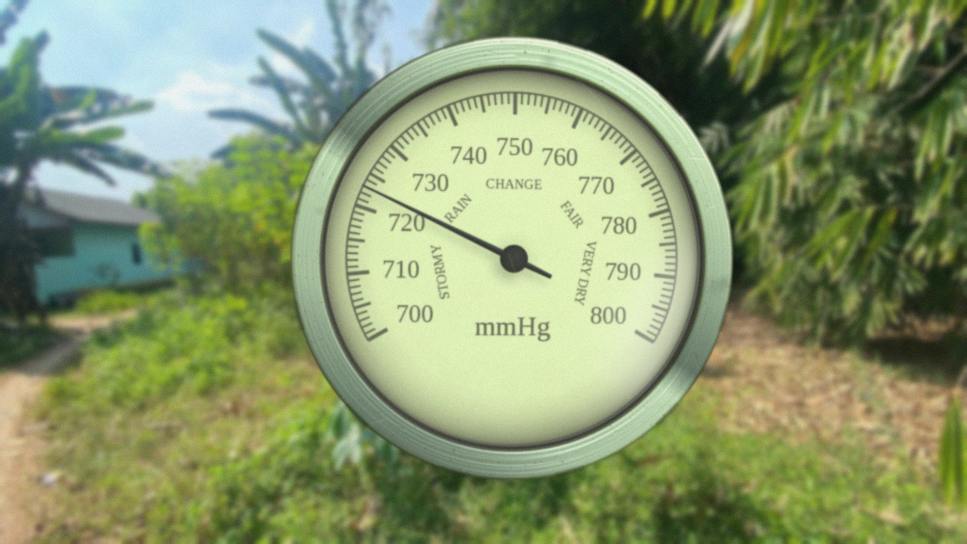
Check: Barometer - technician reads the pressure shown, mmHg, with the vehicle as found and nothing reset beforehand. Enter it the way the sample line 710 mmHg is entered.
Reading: 723 mmHg
